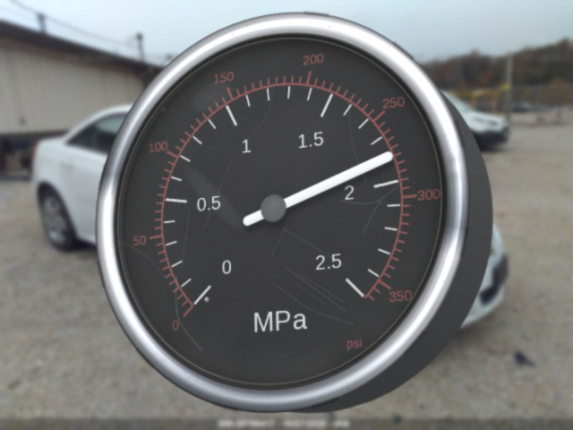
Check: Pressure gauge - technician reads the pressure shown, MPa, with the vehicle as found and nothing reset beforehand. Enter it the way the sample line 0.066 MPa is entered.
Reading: 1.9 MPa
